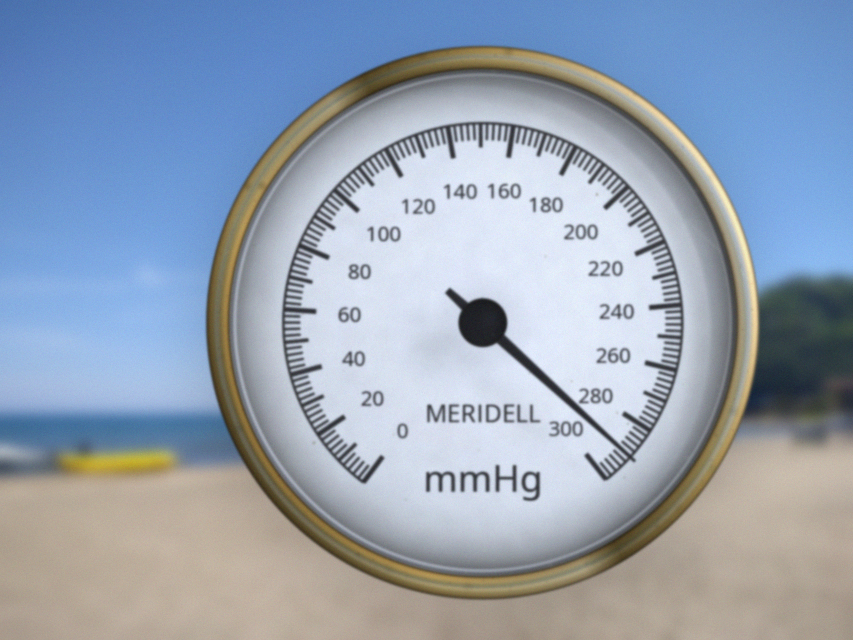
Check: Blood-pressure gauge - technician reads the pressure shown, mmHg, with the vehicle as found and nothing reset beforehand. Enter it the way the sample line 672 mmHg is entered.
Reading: 290 mmHg
